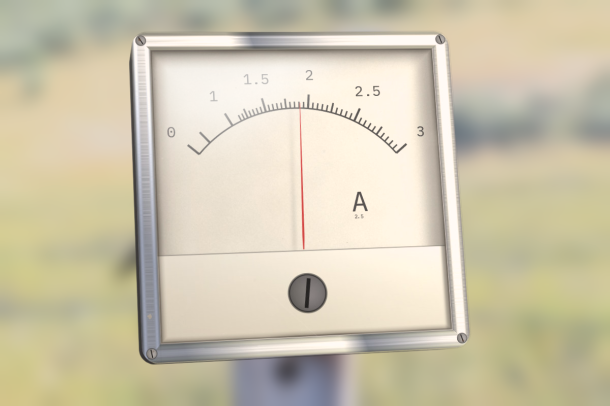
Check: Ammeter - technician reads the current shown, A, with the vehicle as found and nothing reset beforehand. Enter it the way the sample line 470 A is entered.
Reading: 1.9 A
